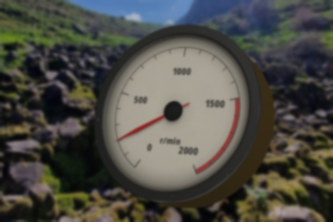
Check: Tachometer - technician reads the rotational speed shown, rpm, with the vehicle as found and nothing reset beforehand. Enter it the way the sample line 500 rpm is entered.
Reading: 200 rpm
